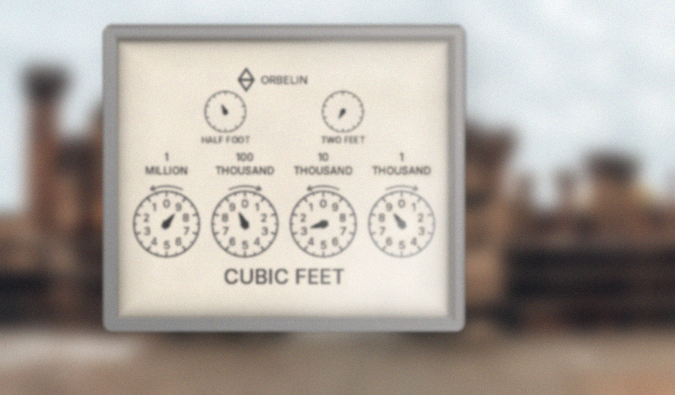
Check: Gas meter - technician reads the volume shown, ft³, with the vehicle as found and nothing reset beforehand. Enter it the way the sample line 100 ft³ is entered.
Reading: 892900 ft³
